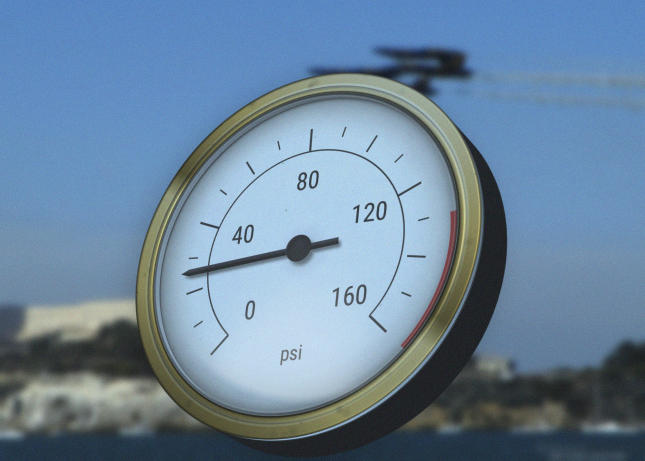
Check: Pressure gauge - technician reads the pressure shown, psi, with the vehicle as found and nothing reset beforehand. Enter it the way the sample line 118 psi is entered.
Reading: 25 psi
